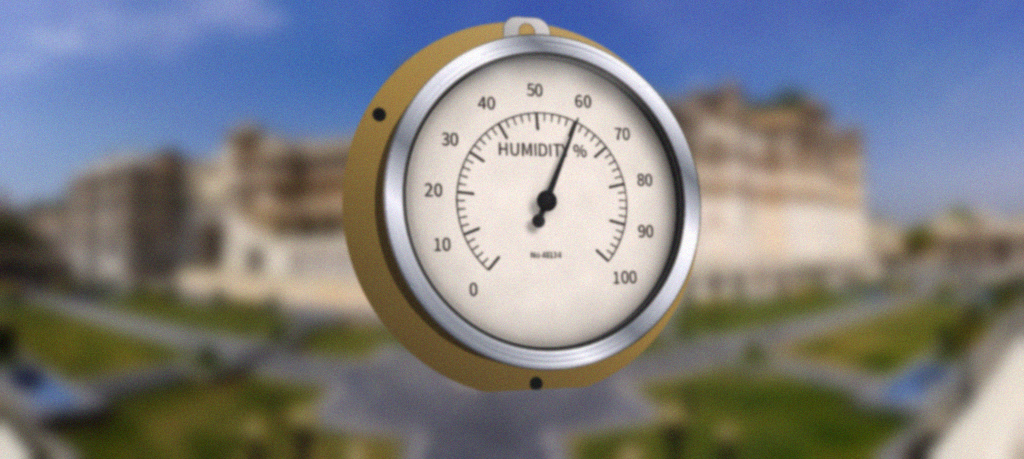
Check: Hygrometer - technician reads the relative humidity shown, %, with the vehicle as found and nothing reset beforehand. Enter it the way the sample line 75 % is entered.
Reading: 60 %
